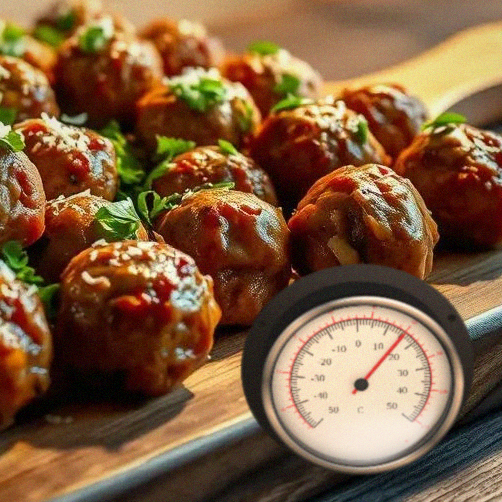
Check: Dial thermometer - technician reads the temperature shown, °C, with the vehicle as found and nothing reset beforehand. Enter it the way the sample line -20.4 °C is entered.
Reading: 15 °C
